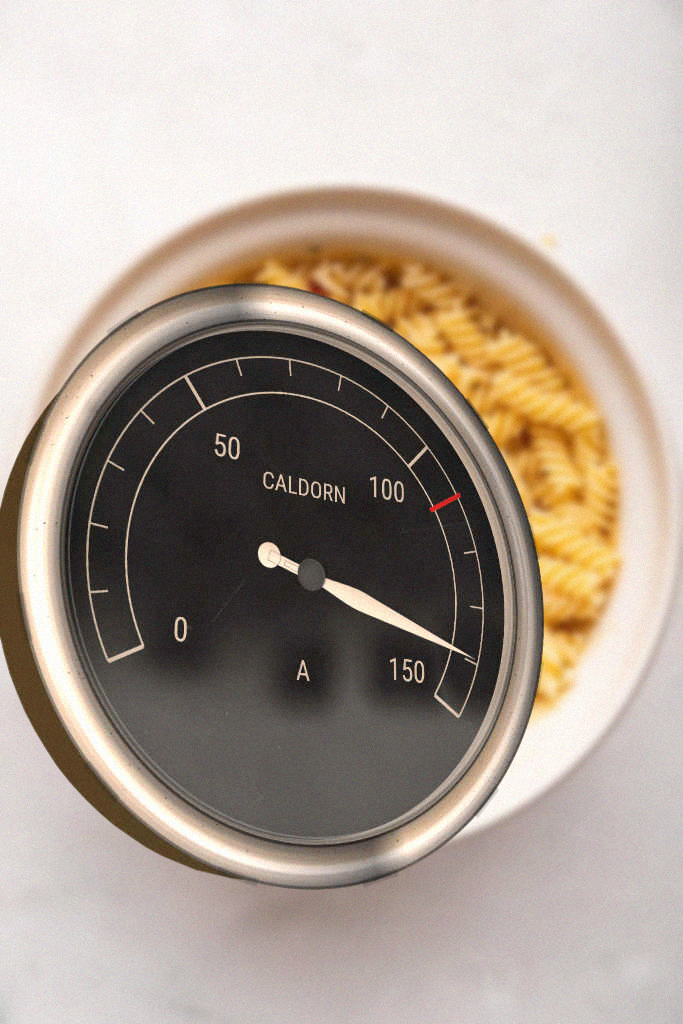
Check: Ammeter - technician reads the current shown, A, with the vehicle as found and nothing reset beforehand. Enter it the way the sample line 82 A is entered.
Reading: 140 A
